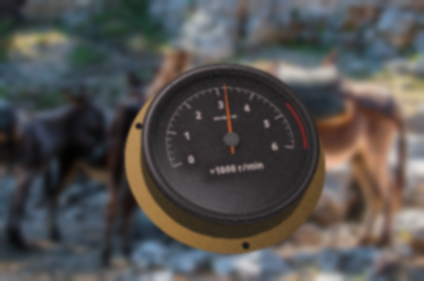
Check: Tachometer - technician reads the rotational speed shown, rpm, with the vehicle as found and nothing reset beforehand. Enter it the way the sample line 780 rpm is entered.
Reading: 3200 rpm
